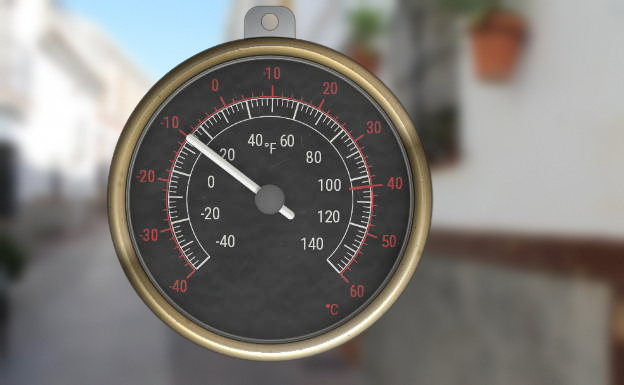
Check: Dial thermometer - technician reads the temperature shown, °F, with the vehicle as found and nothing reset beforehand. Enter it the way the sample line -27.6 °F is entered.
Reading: 14 °F
